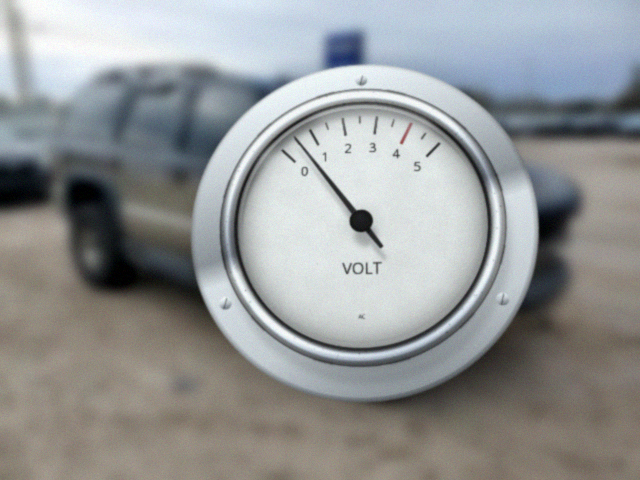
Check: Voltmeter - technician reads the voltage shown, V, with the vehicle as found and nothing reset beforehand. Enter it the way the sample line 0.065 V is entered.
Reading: 0.5 V
